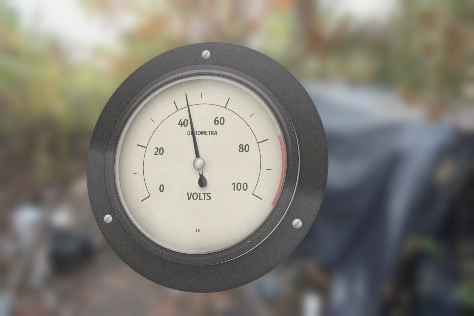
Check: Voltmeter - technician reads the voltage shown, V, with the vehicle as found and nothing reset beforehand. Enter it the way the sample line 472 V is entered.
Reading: 45 V
